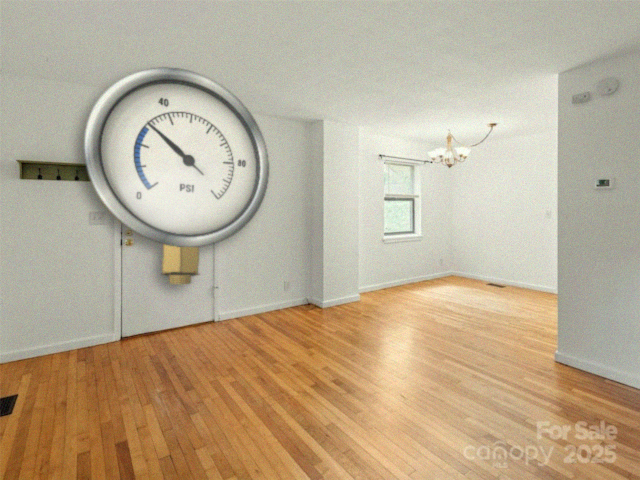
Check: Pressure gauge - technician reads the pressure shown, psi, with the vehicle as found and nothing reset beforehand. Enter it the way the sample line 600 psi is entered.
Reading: 30 psi
